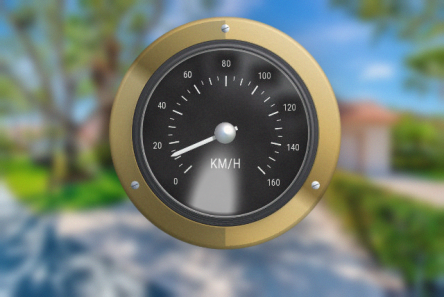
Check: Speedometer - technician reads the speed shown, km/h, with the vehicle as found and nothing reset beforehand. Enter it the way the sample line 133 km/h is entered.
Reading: 12.5 km/h
